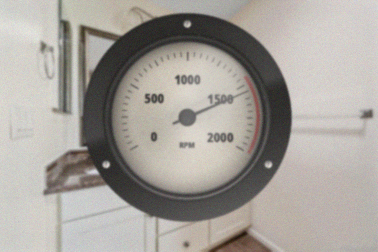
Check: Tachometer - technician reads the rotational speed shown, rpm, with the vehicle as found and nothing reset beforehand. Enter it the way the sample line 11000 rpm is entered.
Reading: 1550 rpm
